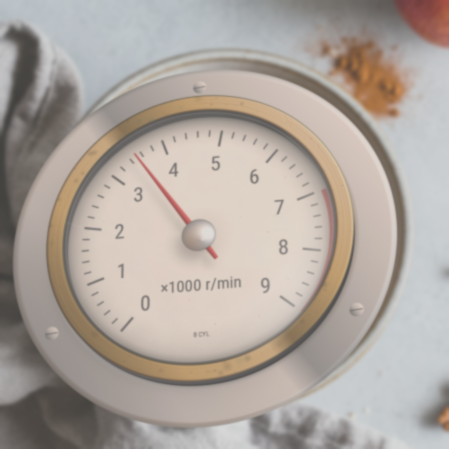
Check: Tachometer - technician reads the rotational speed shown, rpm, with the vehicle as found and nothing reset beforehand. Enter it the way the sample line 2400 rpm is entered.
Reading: 3500 rpm
